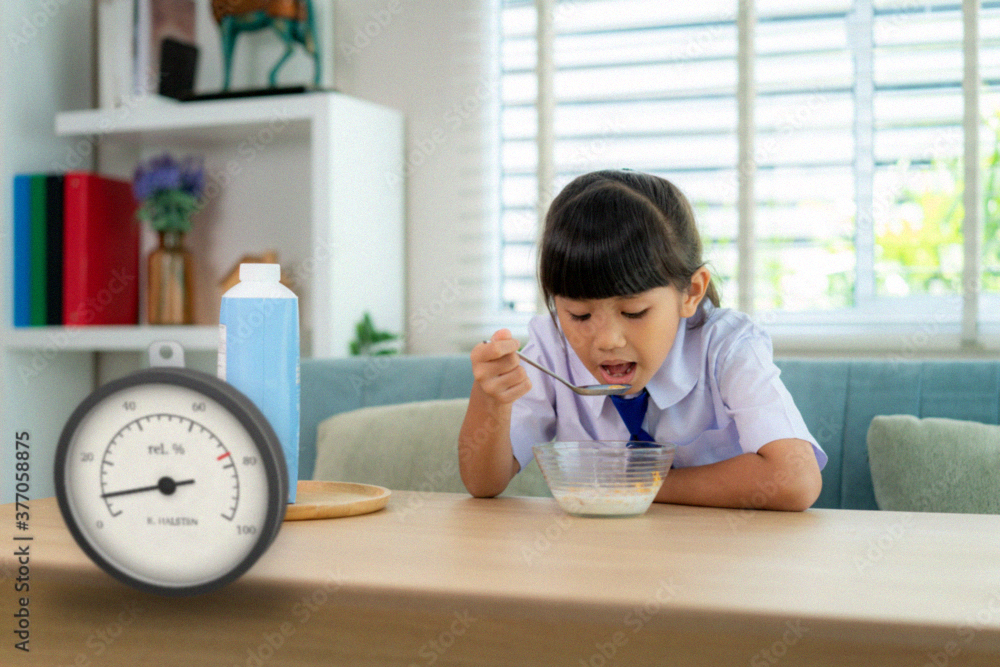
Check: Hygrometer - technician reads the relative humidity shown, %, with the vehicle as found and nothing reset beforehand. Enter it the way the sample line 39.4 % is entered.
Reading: 8 %
